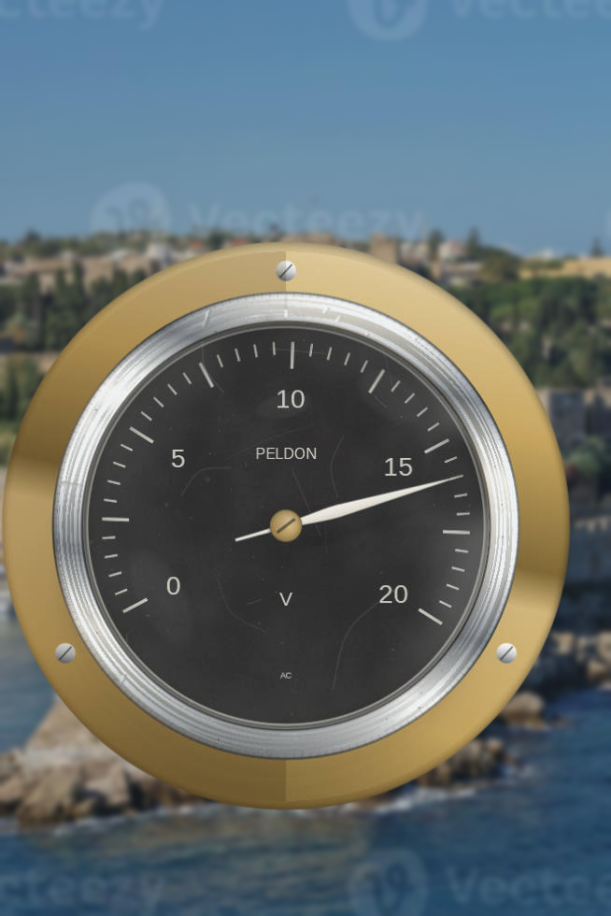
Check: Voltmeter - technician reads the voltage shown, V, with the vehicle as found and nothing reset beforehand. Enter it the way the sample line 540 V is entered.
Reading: 16 V
